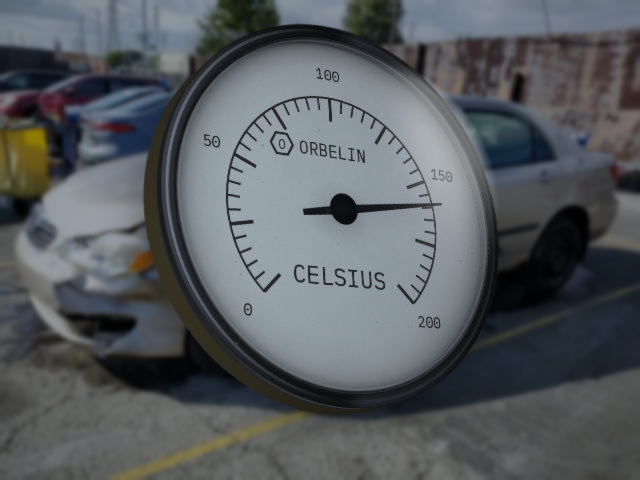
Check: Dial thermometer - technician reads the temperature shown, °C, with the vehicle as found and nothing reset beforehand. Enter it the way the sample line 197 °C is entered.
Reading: 160 °C
